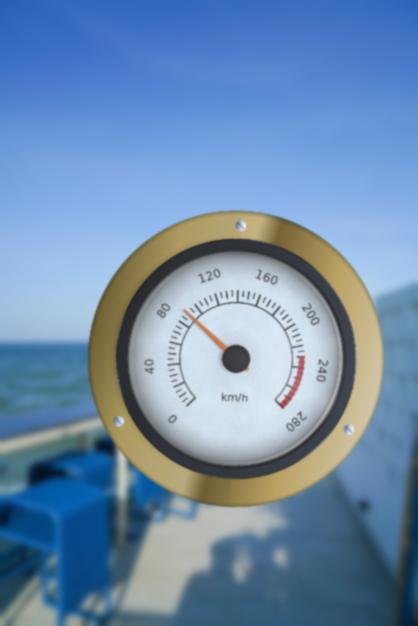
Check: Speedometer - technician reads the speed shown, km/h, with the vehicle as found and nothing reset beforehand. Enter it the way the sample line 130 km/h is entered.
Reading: 90 km/h
